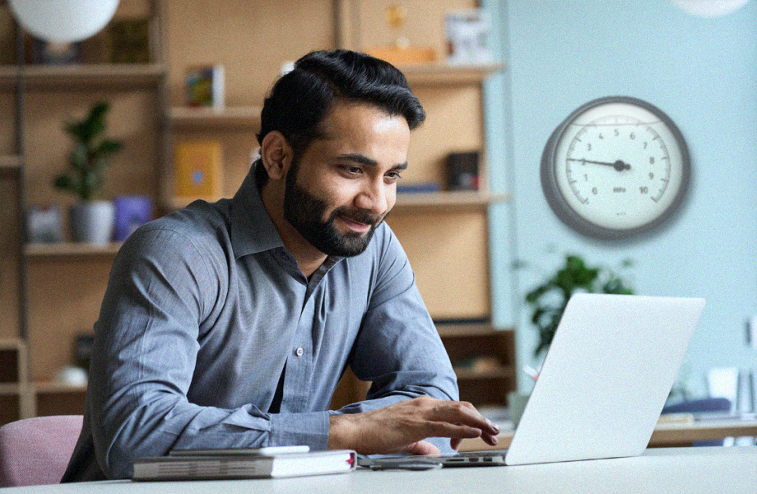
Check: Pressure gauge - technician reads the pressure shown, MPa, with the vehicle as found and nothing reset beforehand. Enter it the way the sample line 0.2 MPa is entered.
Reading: 2 MPa
